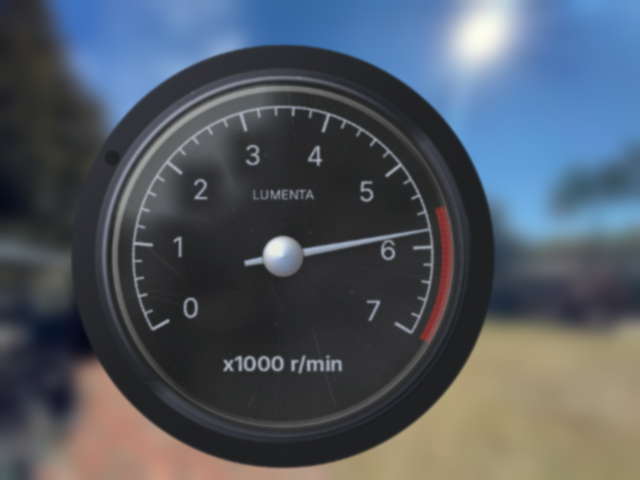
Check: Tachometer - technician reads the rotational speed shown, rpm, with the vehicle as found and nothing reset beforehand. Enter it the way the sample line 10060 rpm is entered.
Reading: 5800 rpm
